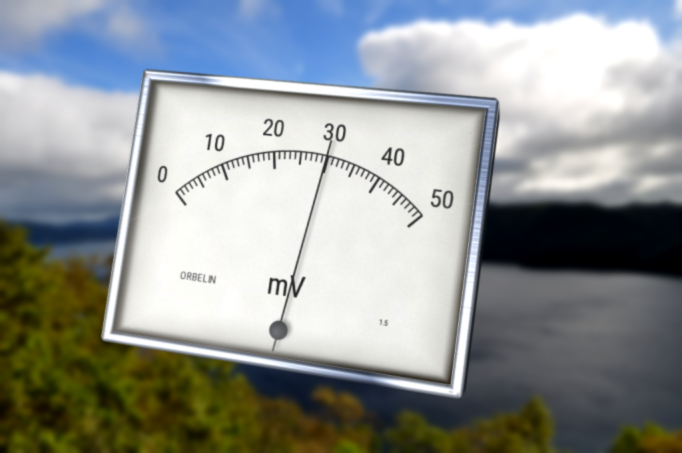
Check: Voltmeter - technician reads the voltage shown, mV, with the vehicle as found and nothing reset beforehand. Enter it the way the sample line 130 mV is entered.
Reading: 30 mV
